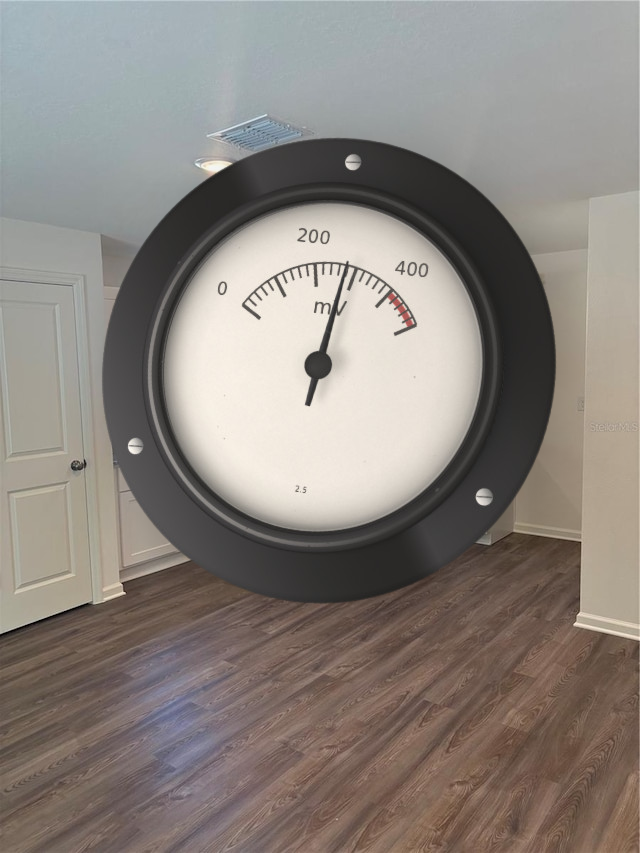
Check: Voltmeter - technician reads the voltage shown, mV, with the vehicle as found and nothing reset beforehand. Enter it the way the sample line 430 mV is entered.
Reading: 280 mV
